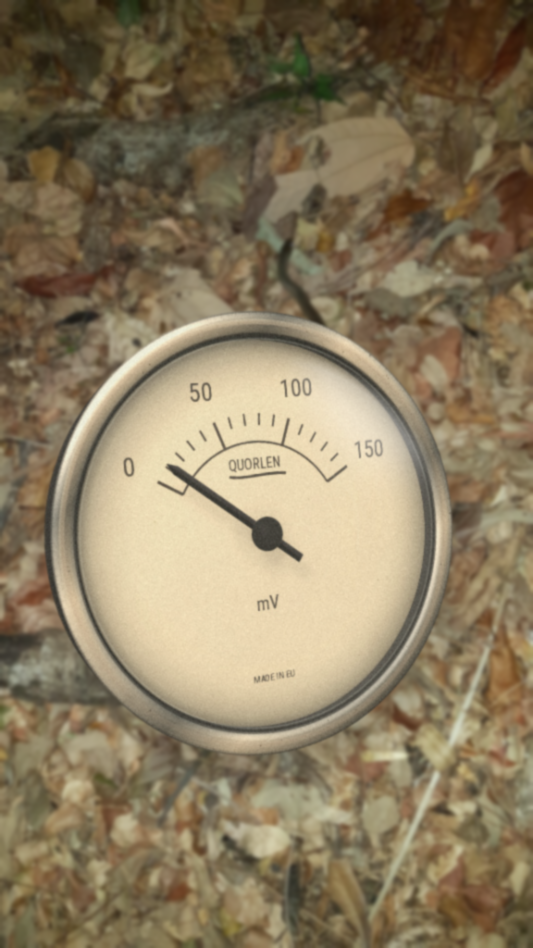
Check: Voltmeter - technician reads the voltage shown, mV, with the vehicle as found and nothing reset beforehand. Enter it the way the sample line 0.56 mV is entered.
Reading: 10 mV
